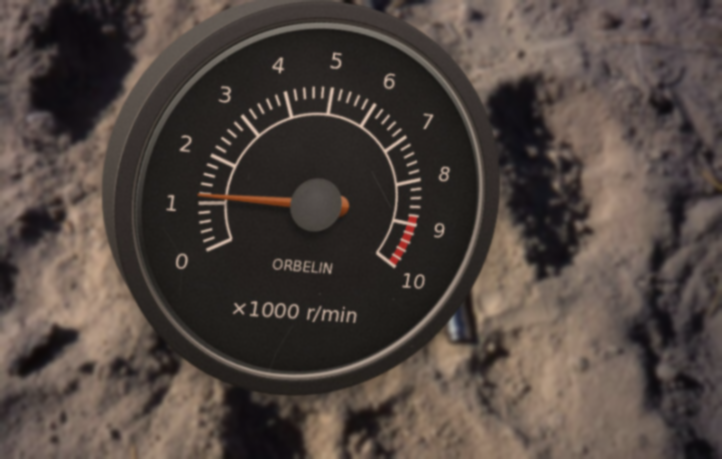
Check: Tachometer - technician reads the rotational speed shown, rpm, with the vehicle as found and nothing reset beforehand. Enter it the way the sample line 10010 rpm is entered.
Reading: 1200 rpm
